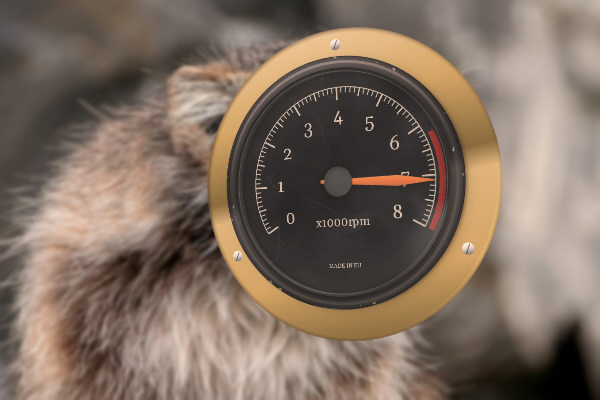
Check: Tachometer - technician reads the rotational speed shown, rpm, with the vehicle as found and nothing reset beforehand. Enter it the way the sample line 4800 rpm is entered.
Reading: 7100 rpm
